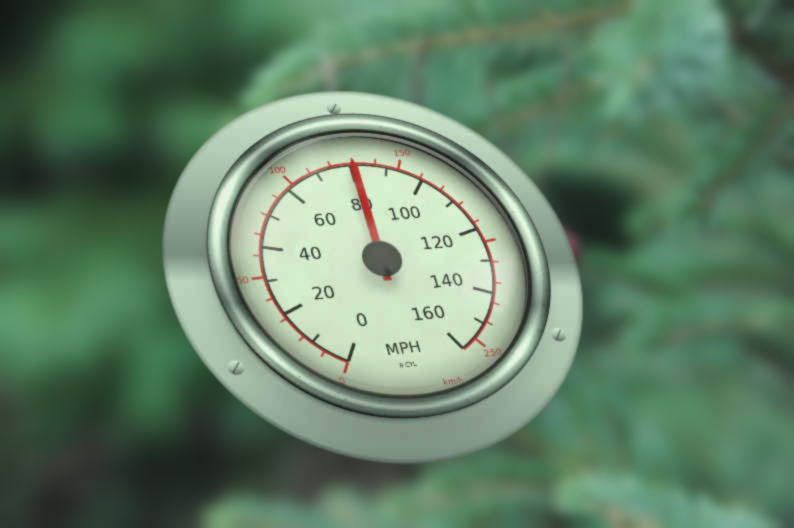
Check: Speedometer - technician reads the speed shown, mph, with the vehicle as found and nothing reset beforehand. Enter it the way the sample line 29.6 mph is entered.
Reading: 80 mph
